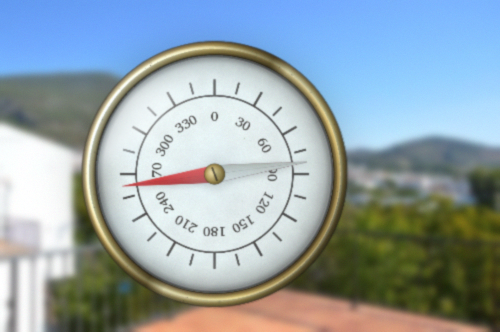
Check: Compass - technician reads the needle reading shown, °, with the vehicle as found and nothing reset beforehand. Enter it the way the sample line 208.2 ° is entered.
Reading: 262.5 °
